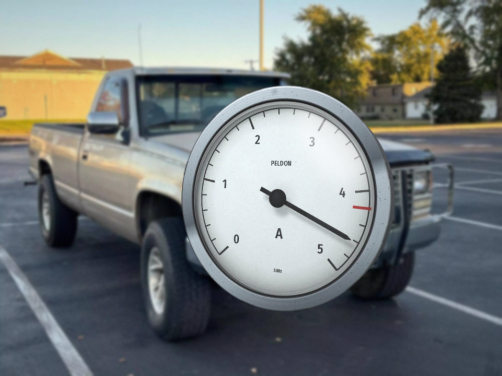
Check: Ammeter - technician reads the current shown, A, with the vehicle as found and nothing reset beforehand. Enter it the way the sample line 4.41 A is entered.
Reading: 4.6 A
